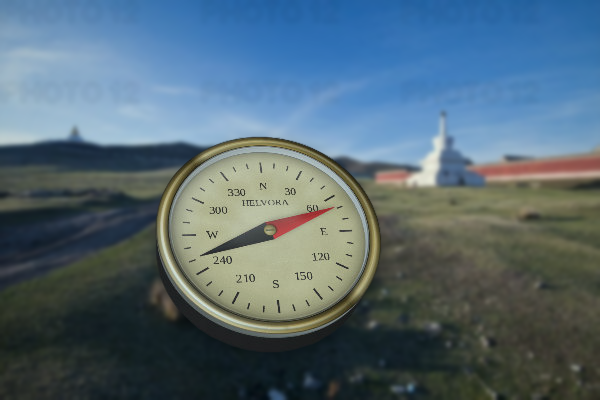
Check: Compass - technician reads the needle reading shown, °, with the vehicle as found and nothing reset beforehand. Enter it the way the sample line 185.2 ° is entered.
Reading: 70 °
